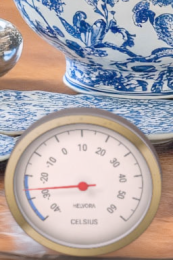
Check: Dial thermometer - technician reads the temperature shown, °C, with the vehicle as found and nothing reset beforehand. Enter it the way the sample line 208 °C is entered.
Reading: -25 °C
